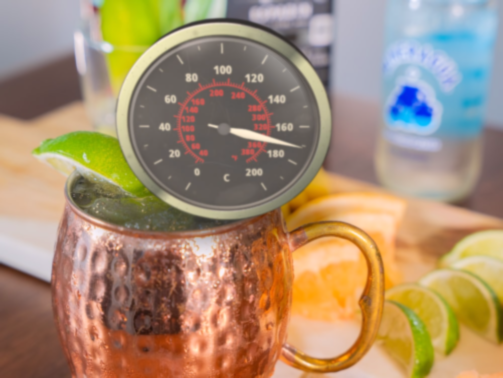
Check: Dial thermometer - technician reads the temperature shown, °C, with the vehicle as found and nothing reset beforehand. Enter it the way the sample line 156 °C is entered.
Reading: 170 °C
